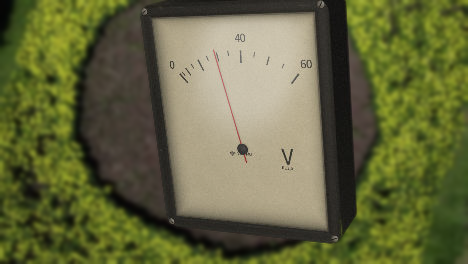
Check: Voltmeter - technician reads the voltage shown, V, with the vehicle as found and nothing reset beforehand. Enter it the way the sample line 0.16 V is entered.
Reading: 30 V
